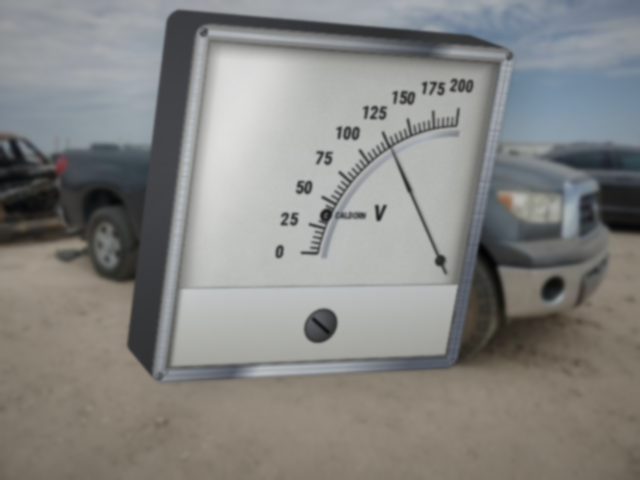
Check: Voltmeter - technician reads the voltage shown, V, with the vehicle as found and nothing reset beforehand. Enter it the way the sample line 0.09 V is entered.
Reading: 125 V
